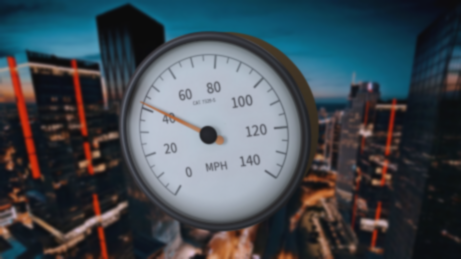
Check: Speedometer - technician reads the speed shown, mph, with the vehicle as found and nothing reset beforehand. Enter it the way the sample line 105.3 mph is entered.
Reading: 42.5 mph
